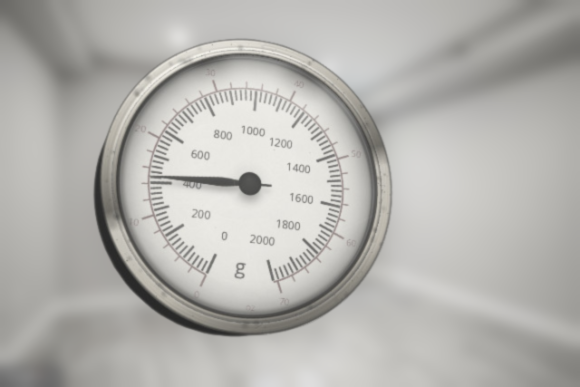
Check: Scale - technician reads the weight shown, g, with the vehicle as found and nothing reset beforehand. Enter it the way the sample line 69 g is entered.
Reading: 420 g
